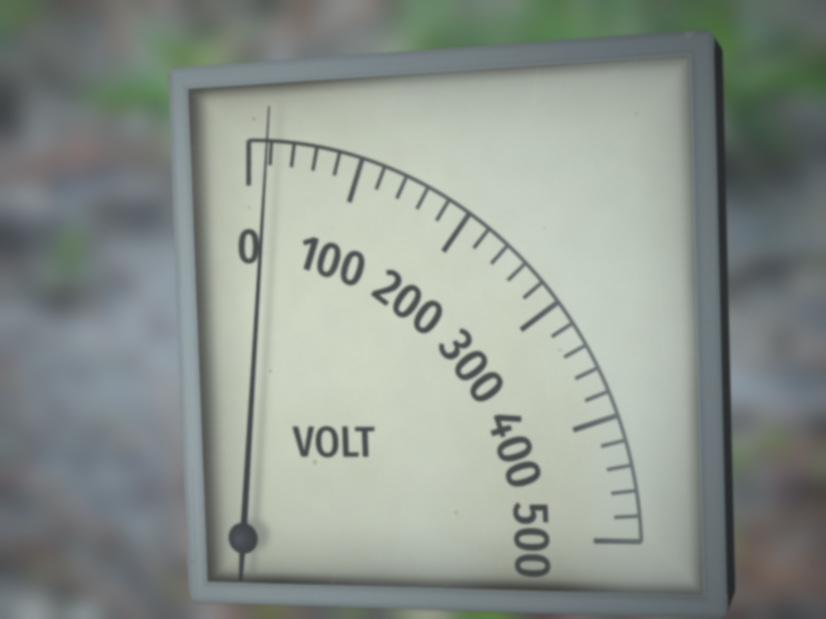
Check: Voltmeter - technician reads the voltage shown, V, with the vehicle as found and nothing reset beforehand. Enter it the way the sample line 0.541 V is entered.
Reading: 20 V
